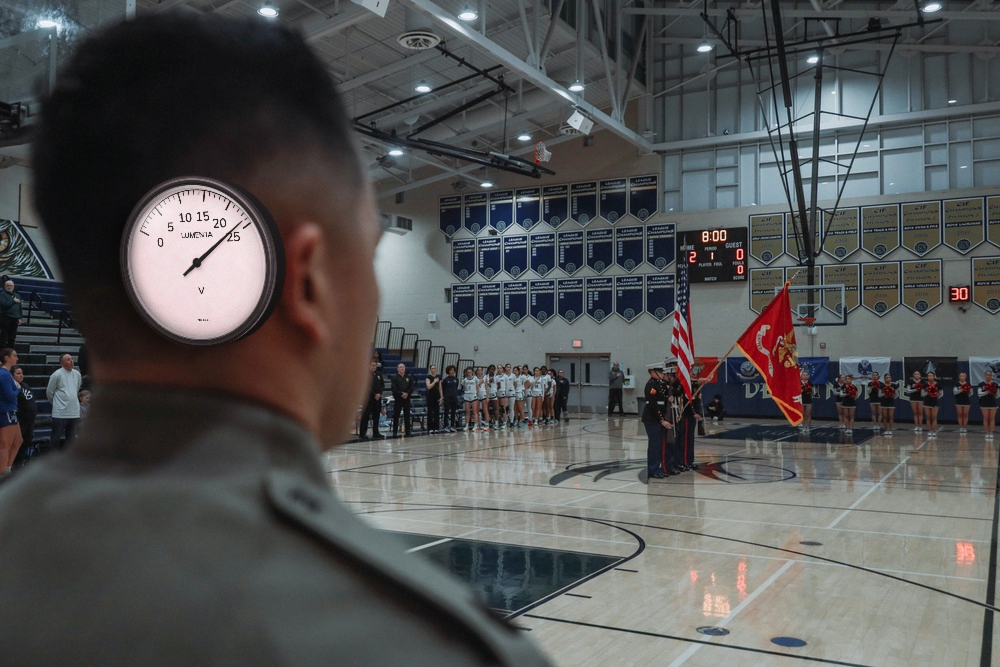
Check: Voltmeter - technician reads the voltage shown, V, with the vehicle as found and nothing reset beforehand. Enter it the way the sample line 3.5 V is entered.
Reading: 24 V
